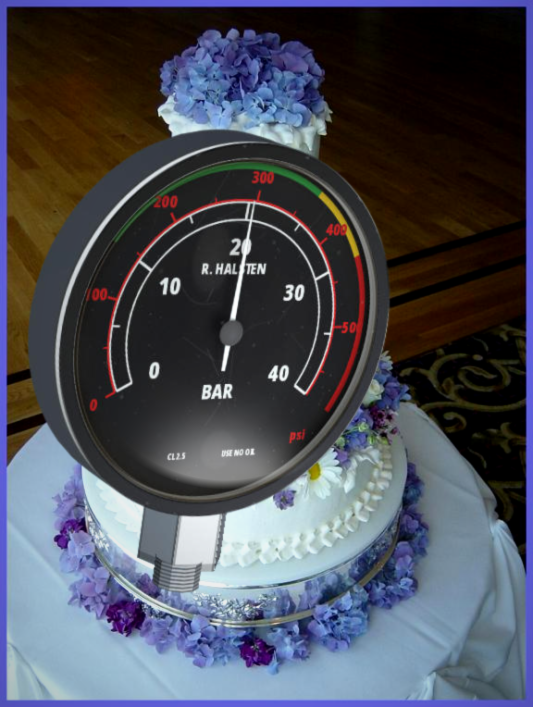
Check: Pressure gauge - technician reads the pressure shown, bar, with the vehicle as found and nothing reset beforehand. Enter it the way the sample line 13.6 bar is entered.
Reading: 20 bar
